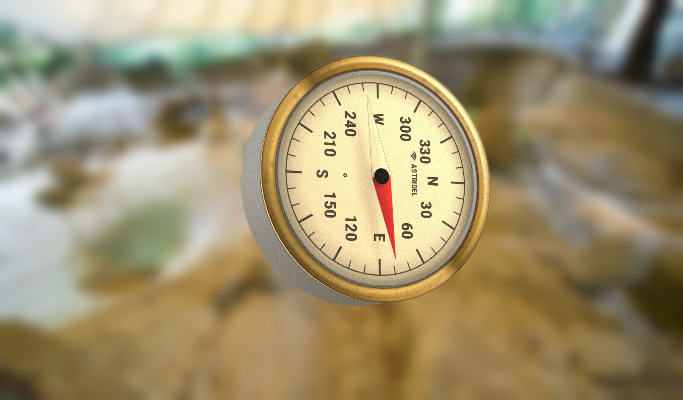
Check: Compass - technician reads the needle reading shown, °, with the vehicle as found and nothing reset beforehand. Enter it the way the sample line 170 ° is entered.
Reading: 80 °
